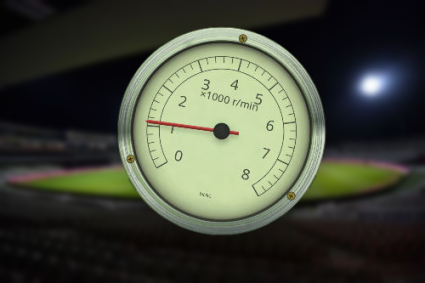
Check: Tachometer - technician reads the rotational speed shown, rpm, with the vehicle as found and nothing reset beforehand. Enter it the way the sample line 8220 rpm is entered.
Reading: 1100 rpm
